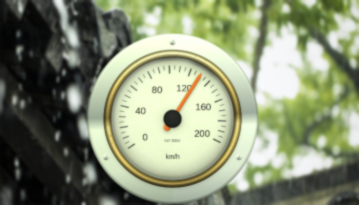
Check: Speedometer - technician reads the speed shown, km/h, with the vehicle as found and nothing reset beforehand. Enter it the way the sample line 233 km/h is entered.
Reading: 130 km/h
